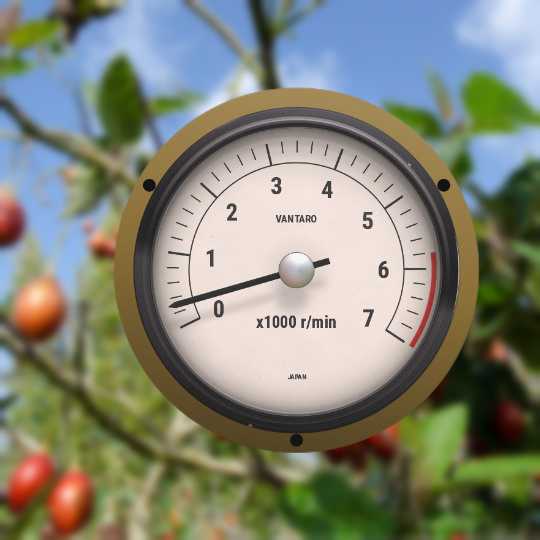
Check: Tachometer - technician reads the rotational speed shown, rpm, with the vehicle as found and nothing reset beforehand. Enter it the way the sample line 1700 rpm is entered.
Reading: 300 rpm
